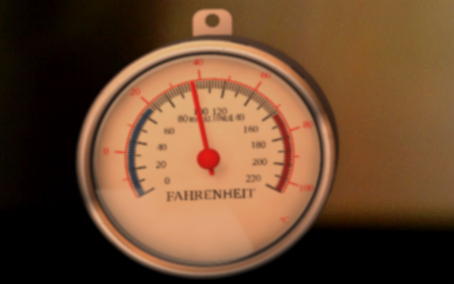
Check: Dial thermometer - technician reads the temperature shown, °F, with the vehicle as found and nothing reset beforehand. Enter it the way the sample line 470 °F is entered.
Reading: 100 °F
